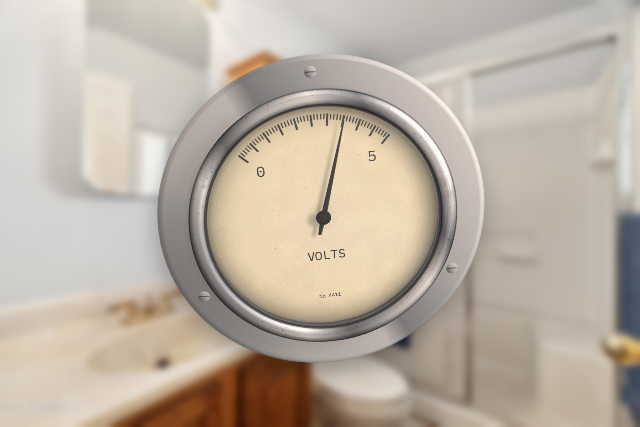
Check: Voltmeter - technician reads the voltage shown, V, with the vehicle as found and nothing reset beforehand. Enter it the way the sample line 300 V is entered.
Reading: 3.5 V
